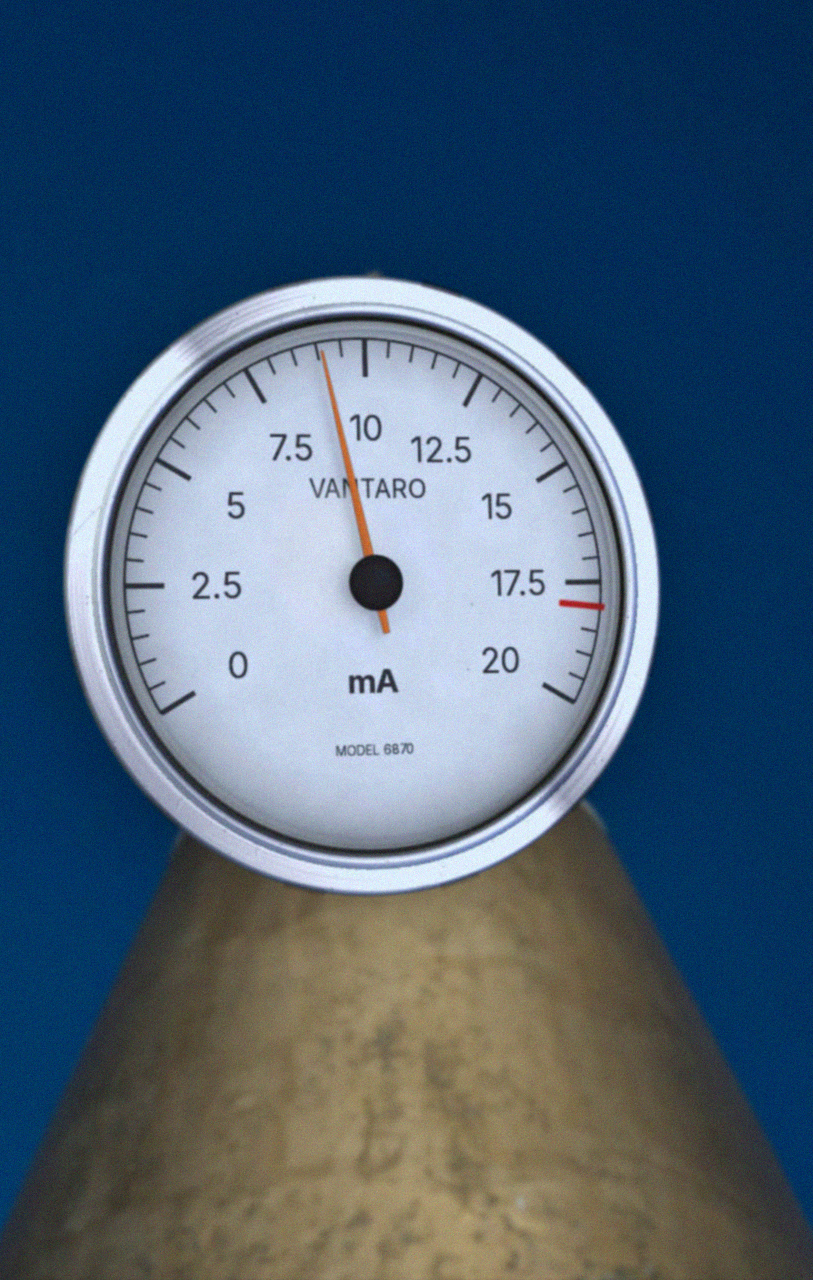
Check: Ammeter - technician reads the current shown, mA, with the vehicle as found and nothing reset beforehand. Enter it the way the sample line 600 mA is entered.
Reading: 9 mA
